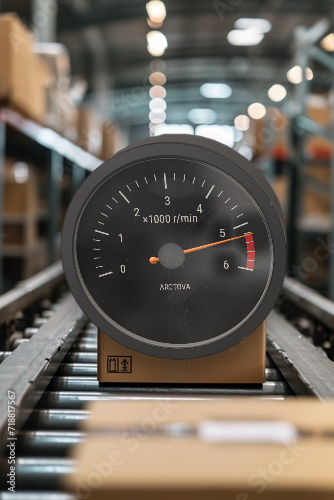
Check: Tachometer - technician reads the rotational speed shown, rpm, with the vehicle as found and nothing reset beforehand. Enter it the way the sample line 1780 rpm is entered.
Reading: 5200 rpm
